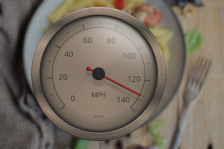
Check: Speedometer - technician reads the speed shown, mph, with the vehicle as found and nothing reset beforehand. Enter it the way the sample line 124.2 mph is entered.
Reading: 130 mph
